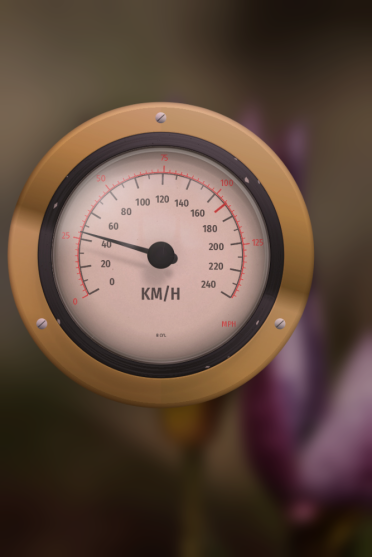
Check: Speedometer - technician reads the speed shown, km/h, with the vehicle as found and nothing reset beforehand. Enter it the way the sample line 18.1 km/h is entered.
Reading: 45 km/h
